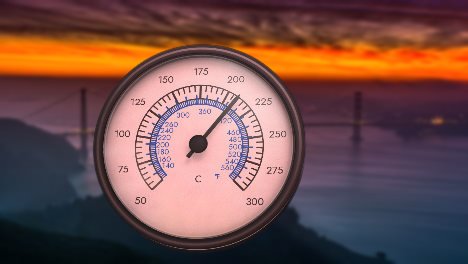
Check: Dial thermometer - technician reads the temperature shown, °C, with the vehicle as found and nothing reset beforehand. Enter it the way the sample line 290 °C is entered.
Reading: 210 °C
